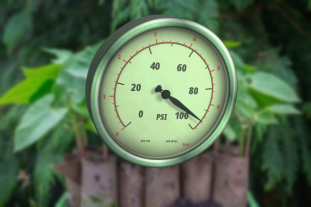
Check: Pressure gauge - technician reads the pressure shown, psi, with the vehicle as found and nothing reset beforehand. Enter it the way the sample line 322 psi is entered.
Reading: 95 psi
